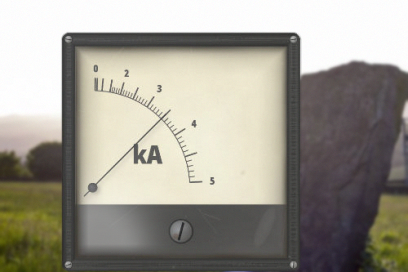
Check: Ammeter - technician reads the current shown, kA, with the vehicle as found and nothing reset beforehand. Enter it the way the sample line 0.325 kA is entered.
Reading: 3.5 kA
